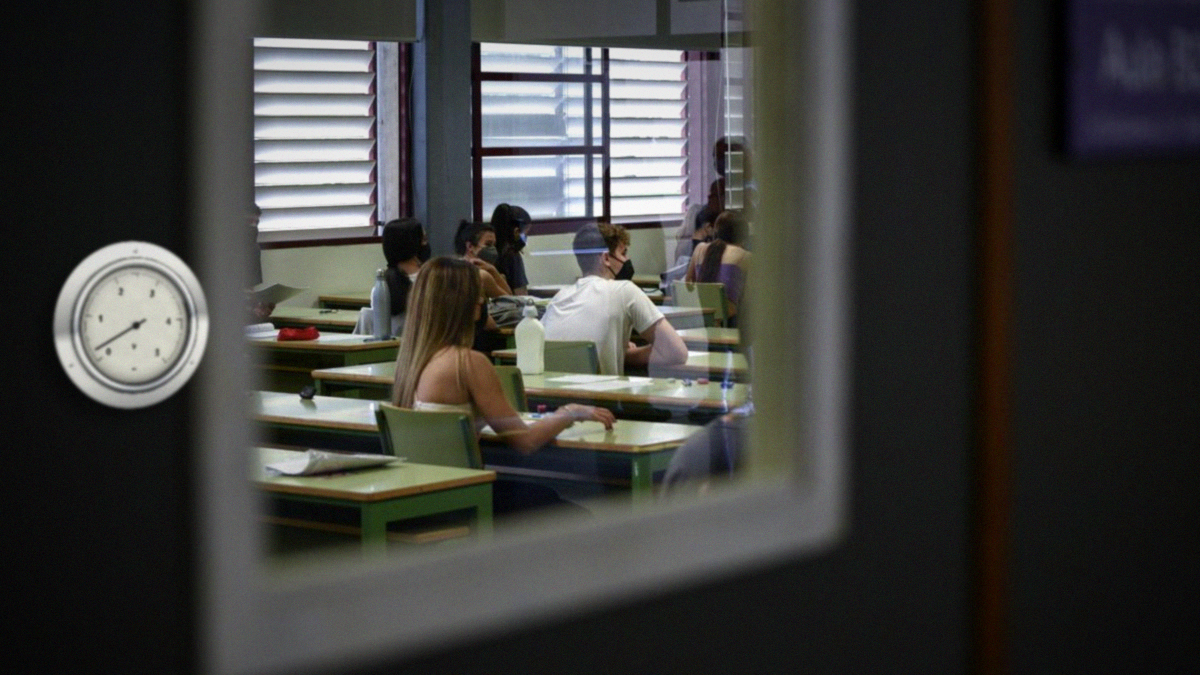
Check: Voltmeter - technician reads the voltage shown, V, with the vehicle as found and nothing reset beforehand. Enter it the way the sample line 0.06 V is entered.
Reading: 0.25 V
